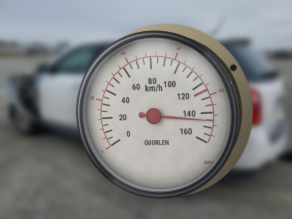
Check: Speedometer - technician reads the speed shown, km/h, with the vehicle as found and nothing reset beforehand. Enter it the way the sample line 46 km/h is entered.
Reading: 145 km/h
